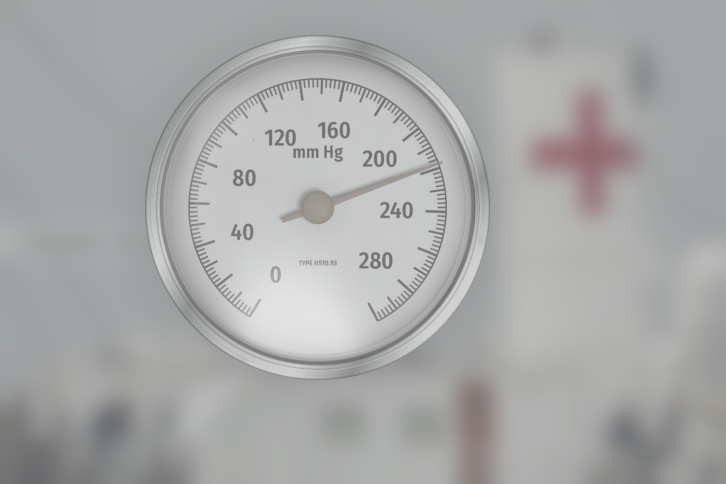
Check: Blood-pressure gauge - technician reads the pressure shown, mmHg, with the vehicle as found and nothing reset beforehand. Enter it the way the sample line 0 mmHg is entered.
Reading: 218 mmHg
